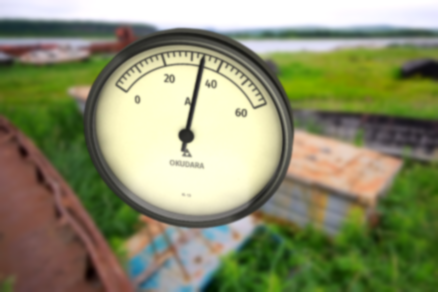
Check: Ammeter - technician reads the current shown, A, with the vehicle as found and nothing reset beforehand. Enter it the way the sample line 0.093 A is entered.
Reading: 34 A
